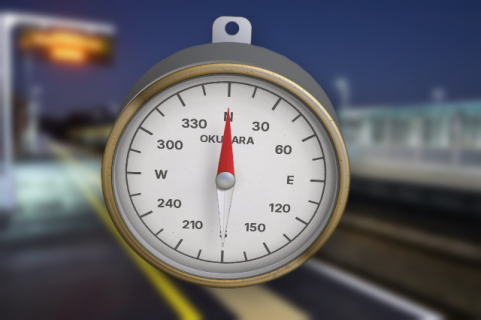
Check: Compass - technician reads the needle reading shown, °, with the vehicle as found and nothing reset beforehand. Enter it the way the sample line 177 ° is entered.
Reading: 0 °
